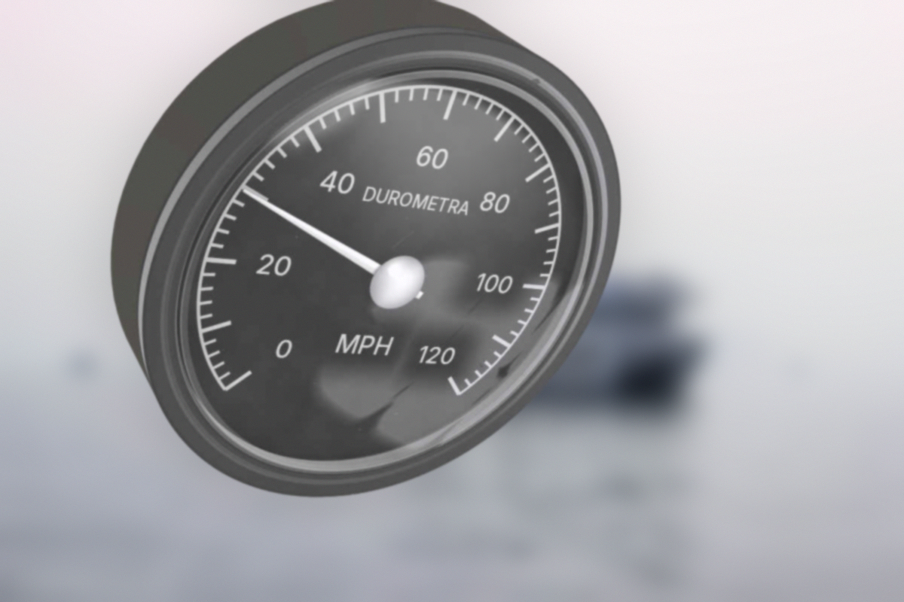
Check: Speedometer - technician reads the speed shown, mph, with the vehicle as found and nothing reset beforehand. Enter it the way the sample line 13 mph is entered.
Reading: 30 mph
